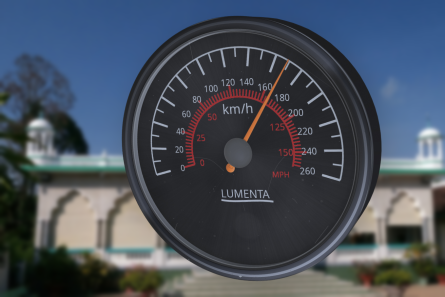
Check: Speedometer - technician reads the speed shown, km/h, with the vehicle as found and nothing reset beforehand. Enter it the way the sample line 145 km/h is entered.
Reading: 170 km/h
